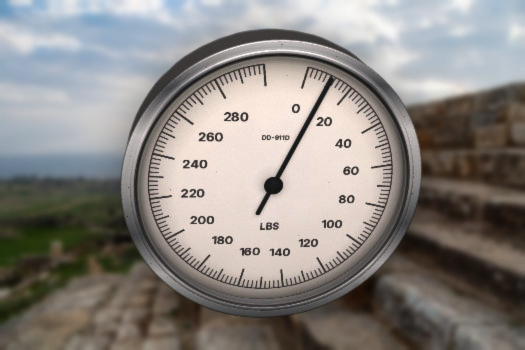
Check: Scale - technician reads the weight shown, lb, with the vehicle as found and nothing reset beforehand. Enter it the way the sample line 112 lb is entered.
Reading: 10 lb
